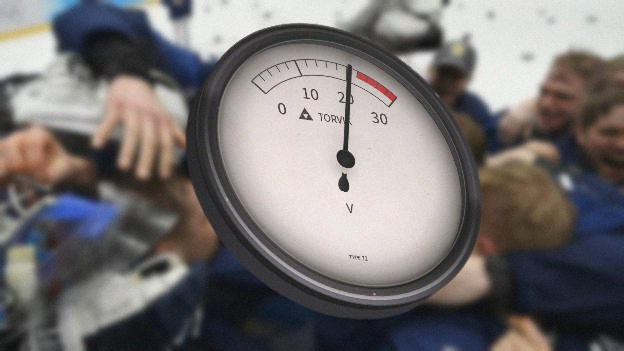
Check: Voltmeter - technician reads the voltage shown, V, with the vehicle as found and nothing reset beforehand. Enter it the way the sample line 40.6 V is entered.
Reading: 20 V
